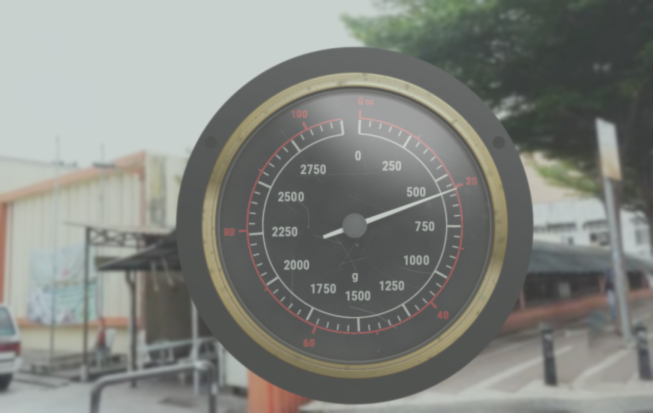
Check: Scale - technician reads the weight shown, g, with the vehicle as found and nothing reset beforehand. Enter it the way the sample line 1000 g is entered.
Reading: 575 g
